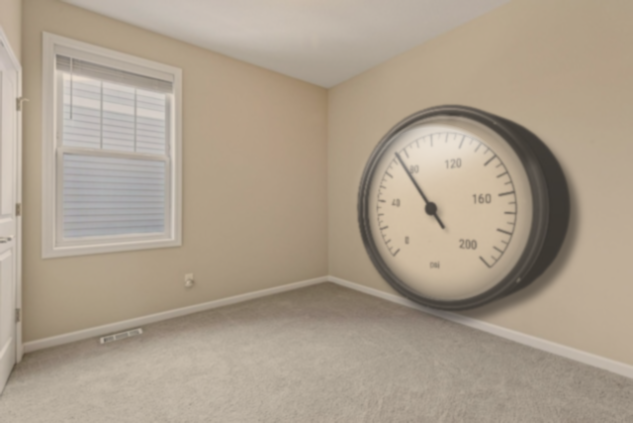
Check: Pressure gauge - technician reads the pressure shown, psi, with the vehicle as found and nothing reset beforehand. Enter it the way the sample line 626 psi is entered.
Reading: 75 psi
